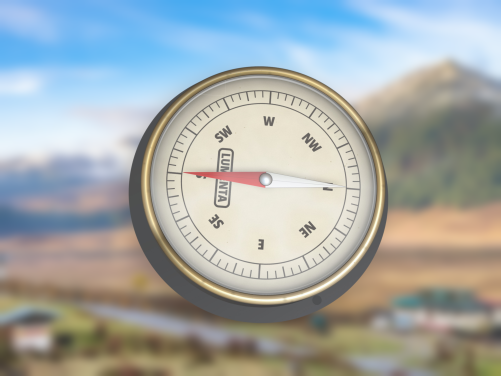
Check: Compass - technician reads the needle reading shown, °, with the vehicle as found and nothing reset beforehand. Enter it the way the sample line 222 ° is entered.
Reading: 180 °
